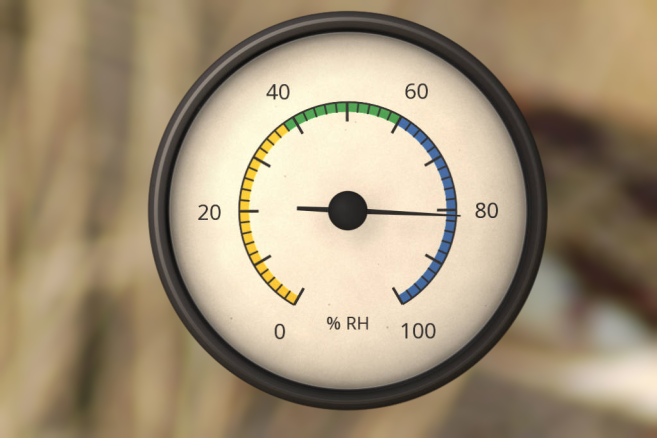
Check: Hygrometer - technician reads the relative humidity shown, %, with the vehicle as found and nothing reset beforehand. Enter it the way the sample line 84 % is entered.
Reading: 81 %
